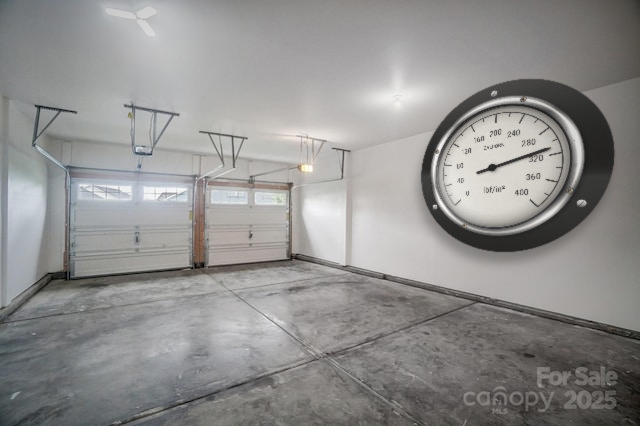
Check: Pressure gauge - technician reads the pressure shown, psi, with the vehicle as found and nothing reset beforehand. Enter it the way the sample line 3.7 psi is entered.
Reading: 310 psi
